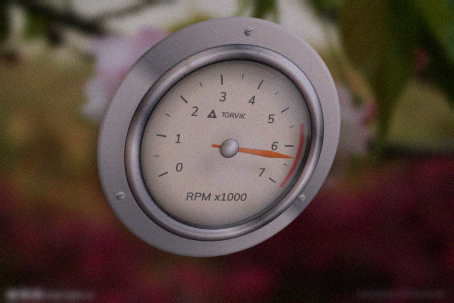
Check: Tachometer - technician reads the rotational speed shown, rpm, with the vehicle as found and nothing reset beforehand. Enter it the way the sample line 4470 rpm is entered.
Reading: 6250 rpm
